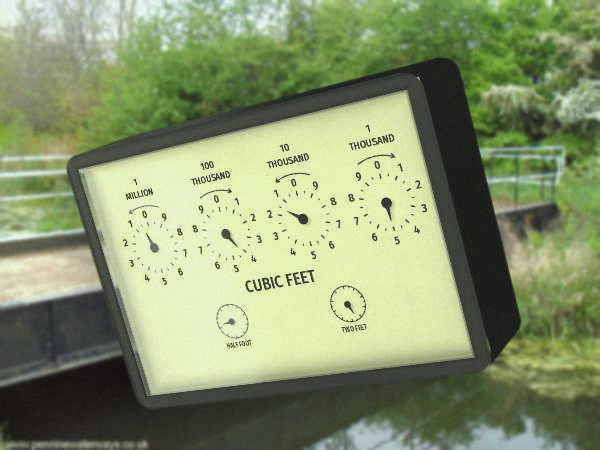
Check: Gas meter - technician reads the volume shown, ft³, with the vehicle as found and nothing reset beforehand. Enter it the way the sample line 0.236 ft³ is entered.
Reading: 41500 ft³
